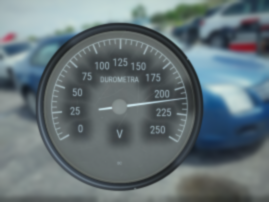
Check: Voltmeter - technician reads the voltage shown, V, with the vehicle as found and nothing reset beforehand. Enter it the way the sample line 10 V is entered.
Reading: 210 V
